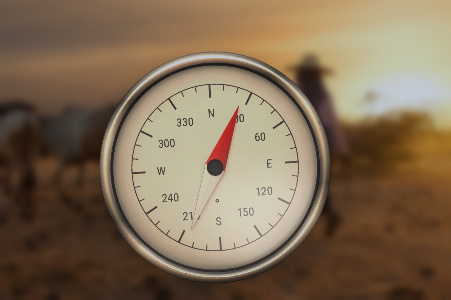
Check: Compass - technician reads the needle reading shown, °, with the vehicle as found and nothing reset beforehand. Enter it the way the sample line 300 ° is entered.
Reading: 25 °
